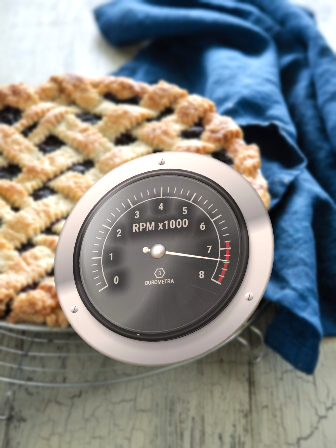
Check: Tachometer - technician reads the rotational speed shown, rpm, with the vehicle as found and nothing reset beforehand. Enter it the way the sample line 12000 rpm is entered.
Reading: 7400 rpm
